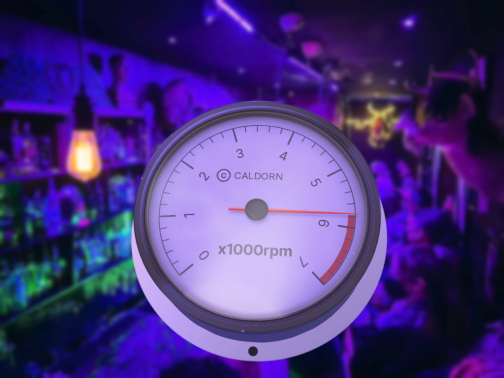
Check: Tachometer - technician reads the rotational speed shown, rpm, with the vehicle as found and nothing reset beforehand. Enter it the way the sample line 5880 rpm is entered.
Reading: 5800 rpm
